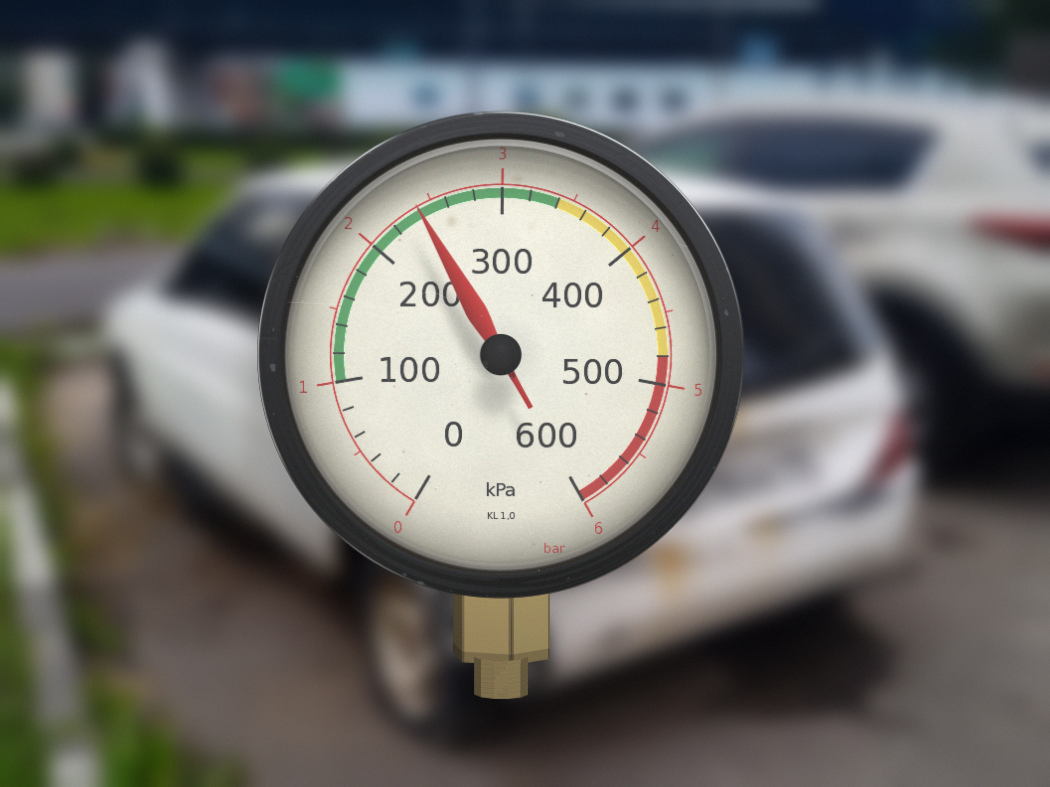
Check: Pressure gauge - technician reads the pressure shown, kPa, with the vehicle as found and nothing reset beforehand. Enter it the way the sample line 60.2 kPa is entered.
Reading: 240 kPa
